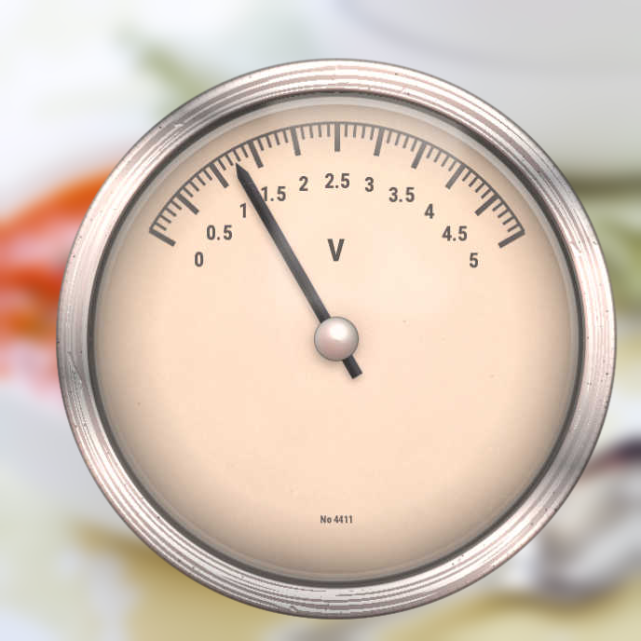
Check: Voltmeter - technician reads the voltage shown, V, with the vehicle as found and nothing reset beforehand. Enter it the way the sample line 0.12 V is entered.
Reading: 1.25 V
